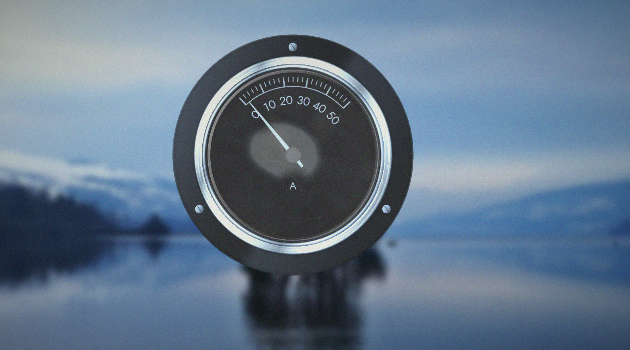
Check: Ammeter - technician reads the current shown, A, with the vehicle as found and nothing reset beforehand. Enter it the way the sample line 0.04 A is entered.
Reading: 2 A
